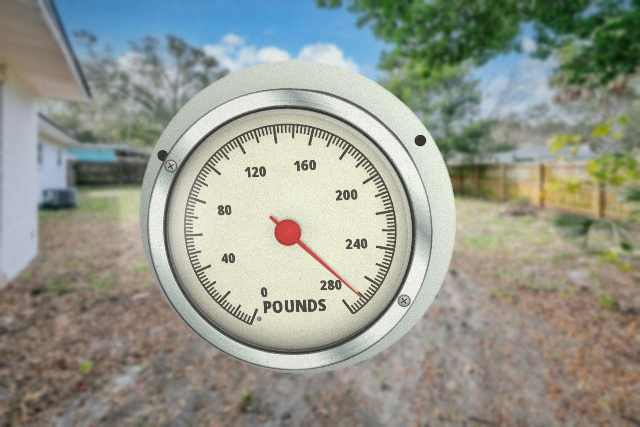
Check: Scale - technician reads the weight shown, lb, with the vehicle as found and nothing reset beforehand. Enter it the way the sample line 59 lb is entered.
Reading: 270 lb
